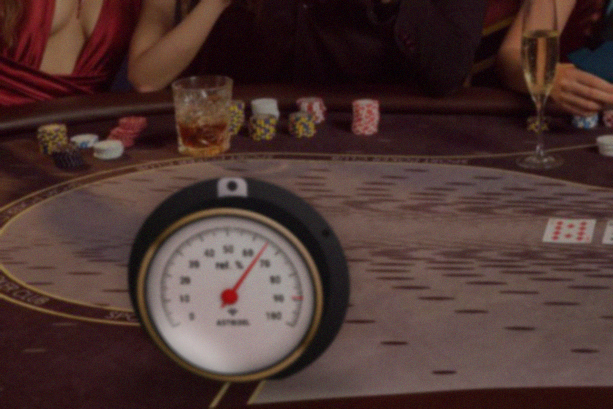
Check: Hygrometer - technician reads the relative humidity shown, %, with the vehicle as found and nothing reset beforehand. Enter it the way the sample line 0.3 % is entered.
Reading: 65 %
